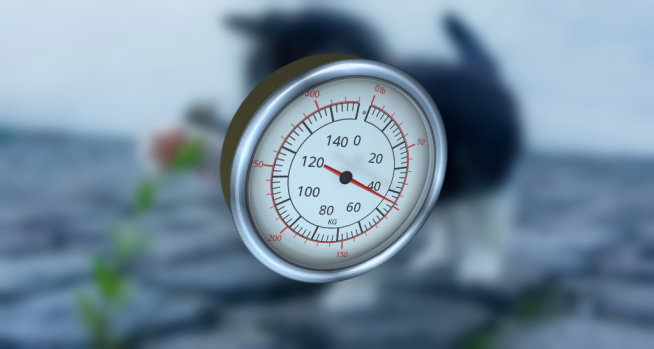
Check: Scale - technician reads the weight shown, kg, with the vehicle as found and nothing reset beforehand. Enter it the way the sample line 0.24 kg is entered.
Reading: 44 kg
